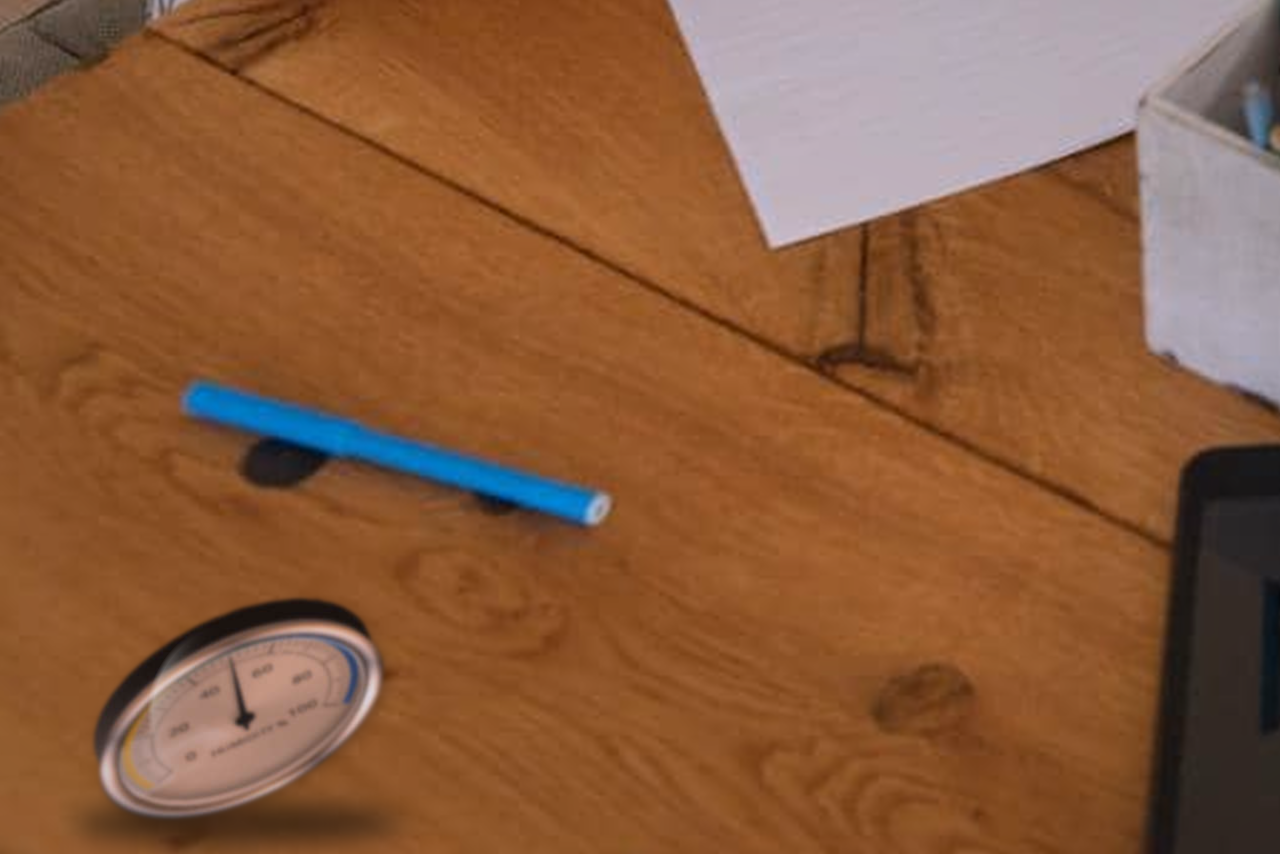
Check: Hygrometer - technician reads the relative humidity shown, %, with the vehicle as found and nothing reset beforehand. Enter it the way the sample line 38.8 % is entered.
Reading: 50 %
